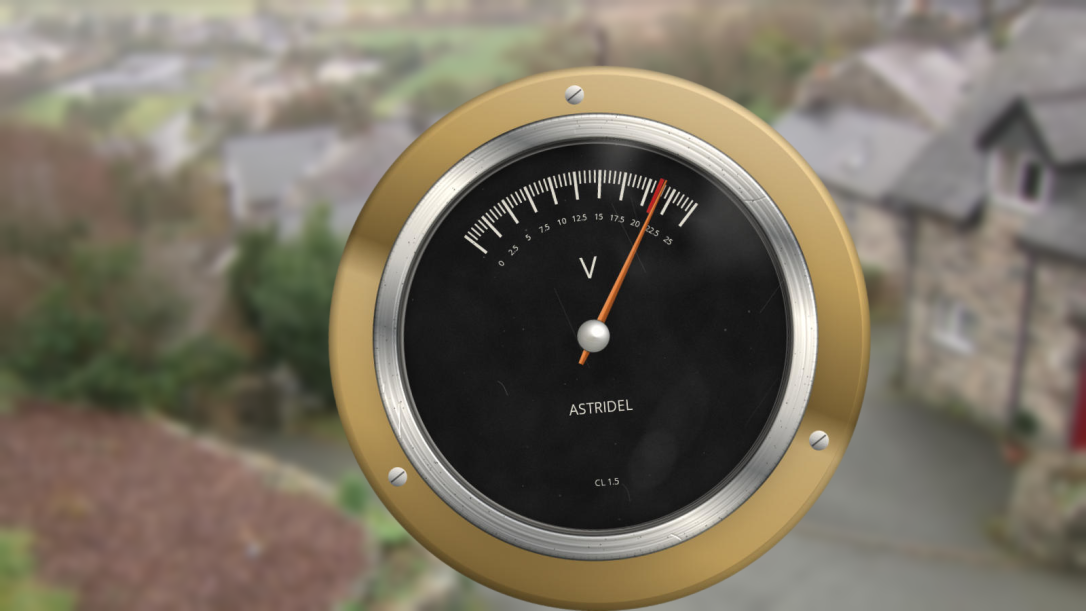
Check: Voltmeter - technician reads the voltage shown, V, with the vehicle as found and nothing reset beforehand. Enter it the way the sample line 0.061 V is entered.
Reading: 21.5 V
